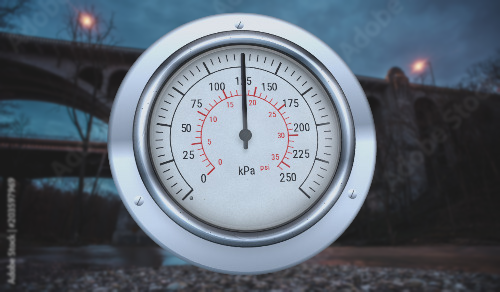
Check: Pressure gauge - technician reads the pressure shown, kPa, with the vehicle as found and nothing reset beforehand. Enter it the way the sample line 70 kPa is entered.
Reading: 125 kPa
